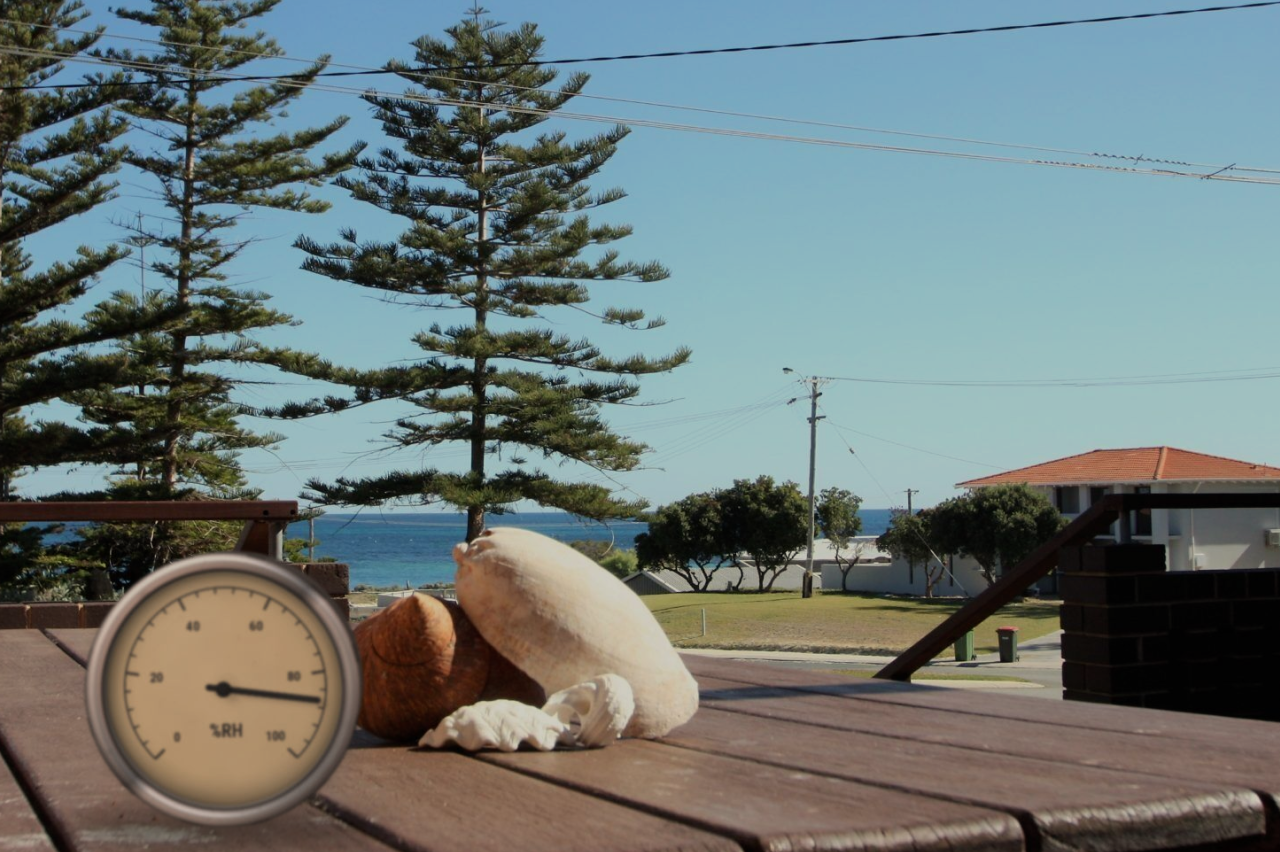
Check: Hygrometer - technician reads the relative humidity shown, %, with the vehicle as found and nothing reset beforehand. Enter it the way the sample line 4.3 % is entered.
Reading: 86 %
